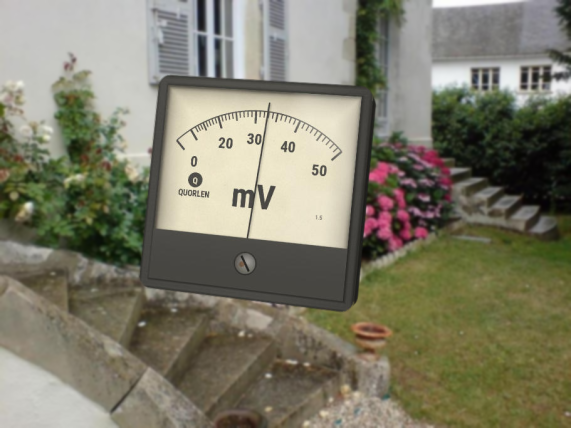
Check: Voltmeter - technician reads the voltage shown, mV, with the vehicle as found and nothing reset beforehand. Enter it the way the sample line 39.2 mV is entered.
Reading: 33 mV
